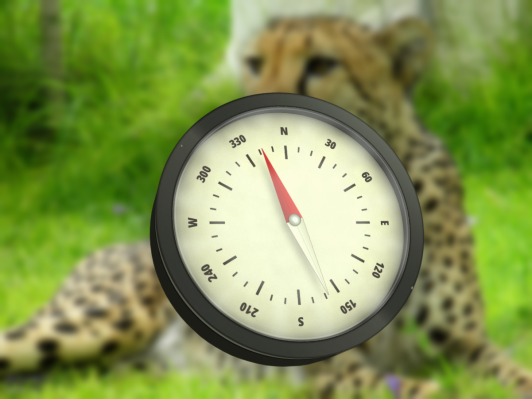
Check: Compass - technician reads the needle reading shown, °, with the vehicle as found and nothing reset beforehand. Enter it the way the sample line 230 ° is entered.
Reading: 340 °
